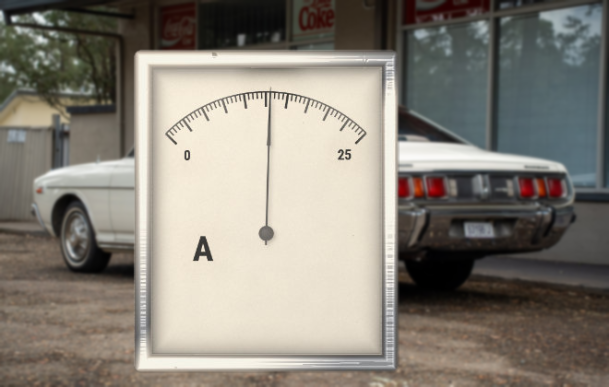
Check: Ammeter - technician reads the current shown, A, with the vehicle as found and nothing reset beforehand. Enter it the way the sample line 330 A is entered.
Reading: 13 A
